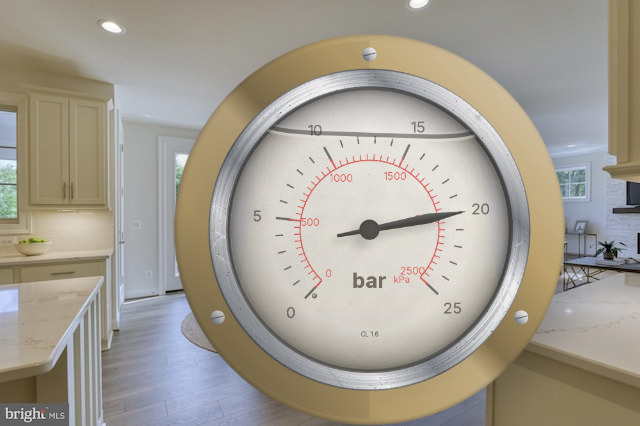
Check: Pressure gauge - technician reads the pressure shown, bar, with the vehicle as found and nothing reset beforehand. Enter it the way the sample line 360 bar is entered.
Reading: 20 bar
